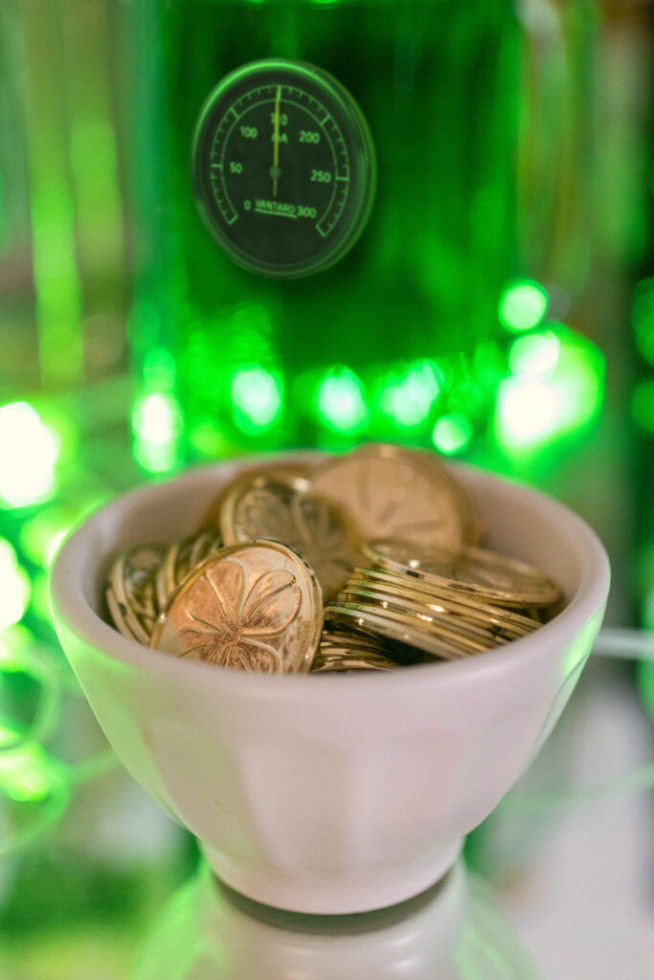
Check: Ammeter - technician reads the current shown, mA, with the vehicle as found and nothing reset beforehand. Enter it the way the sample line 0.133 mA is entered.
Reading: 150 mA
